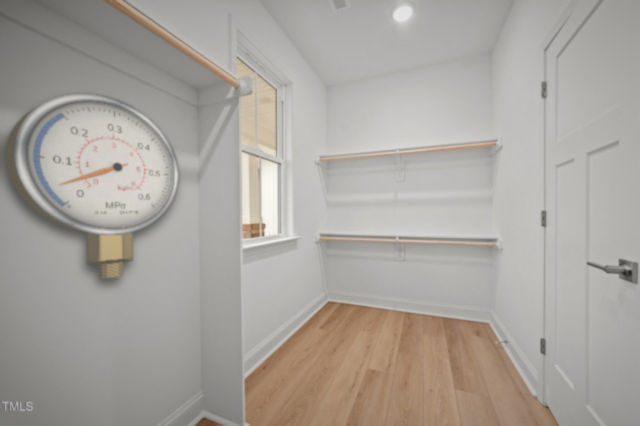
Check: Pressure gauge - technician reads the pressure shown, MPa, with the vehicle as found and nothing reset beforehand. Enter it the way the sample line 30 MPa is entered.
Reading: 0.04 MPa
